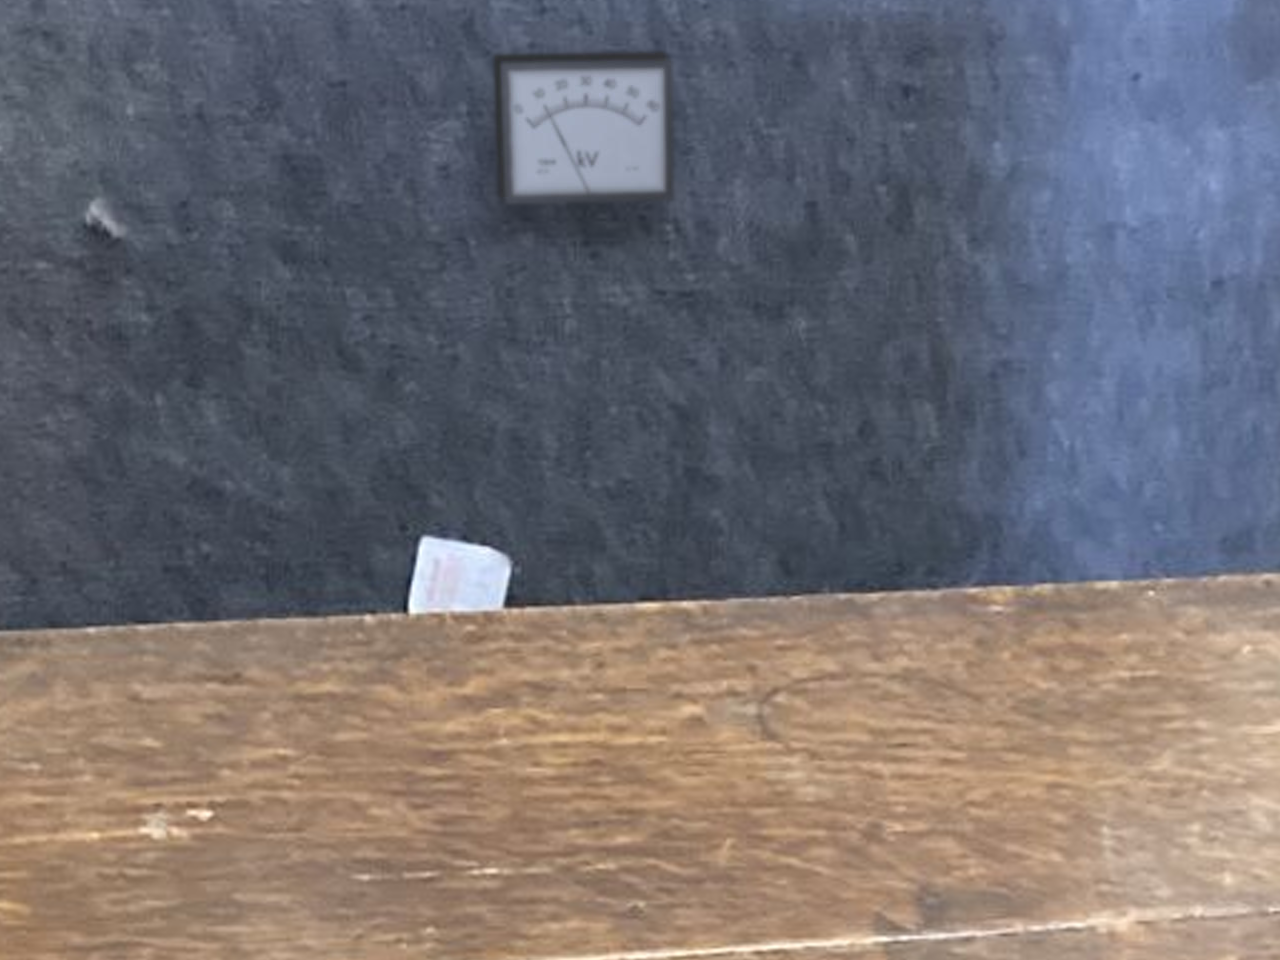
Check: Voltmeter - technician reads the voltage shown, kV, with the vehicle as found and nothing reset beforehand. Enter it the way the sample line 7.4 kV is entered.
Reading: 10 kV
